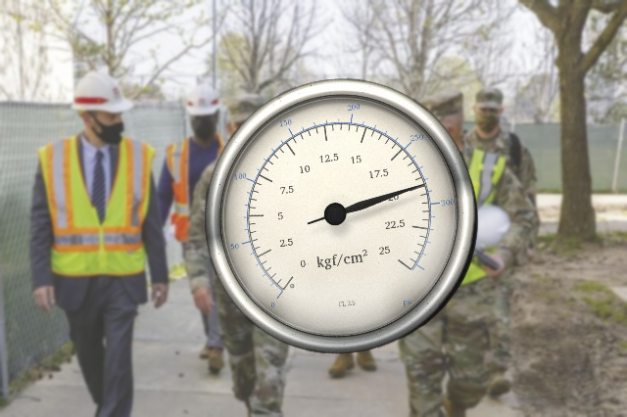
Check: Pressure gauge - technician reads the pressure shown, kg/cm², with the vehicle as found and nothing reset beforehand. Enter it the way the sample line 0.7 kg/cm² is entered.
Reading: 20 kg/cm²
